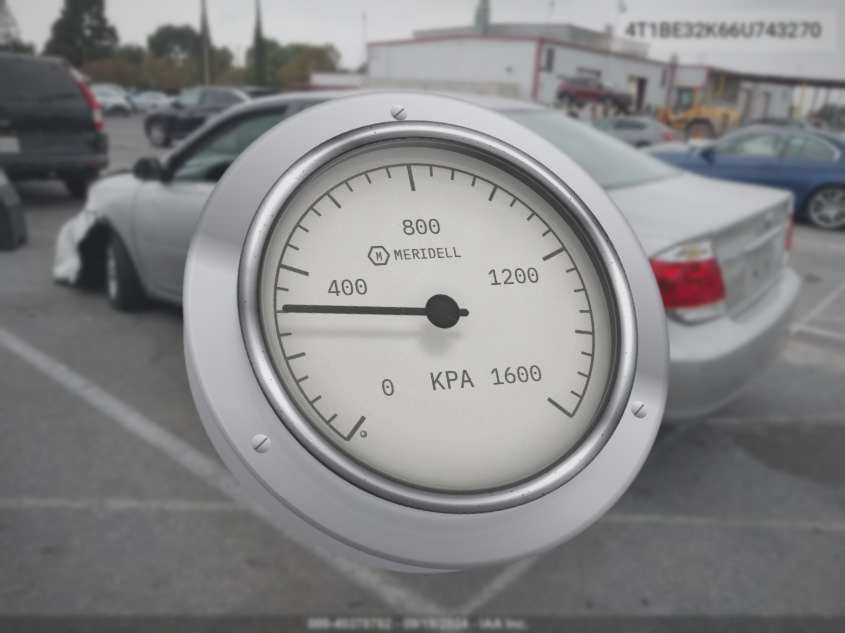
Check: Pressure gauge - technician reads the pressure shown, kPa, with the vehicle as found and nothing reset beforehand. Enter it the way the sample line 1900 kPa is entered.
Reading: 300 kPa
